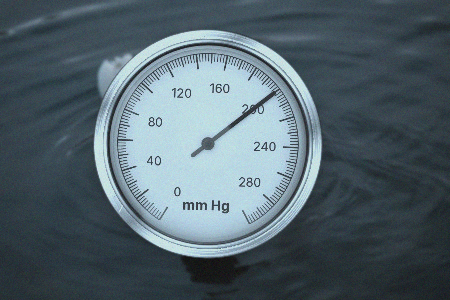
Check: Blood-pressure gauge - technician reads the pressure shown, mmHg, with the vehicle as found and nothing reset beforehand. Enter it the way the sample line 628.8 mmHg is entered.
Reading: 200 mmHg
